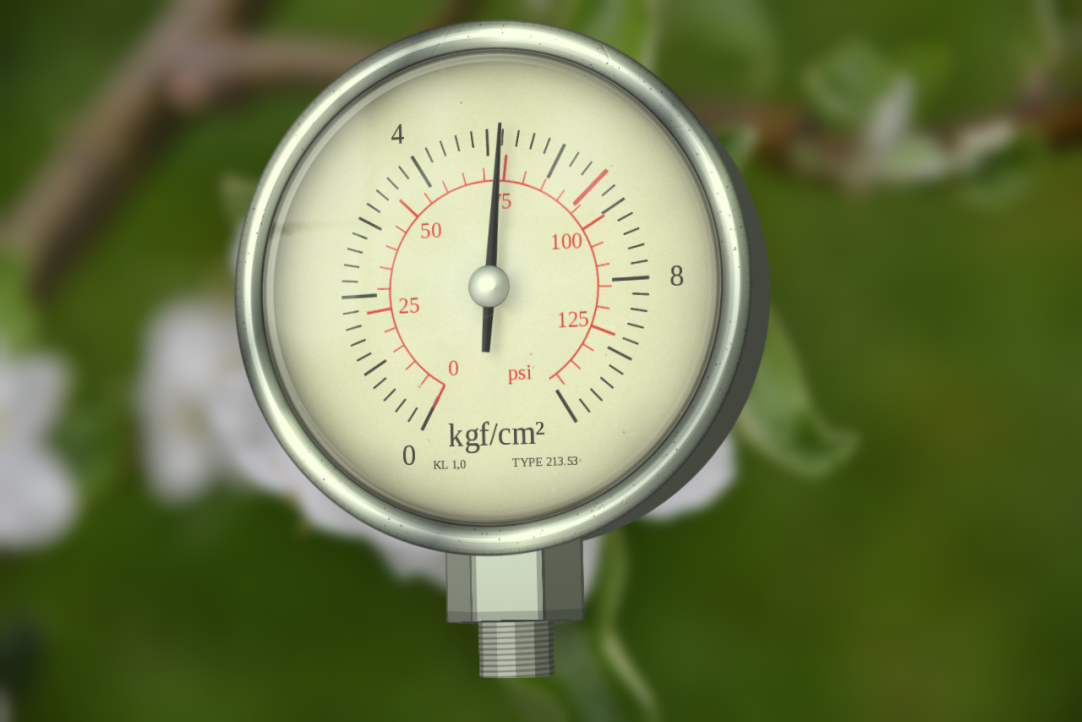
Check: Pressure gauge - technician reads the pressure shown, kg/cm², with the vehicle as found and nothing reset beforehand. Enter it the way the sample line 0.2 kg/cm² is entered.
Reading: 5.2 kg/cm²
